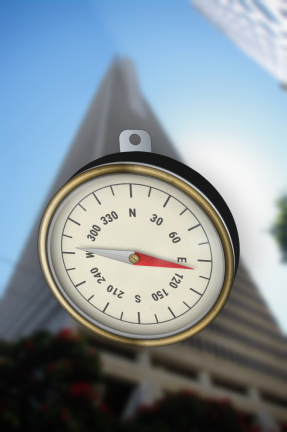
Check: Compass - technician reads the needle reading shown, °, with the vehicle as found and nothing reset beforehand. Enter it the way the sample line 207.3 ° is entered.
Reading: 97.5 °
